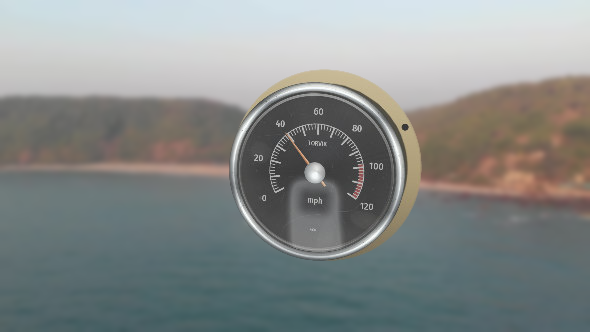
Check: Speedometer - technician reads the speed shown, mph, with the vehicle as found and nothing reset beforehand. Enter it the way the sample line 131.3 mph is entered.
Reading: 40 mph
